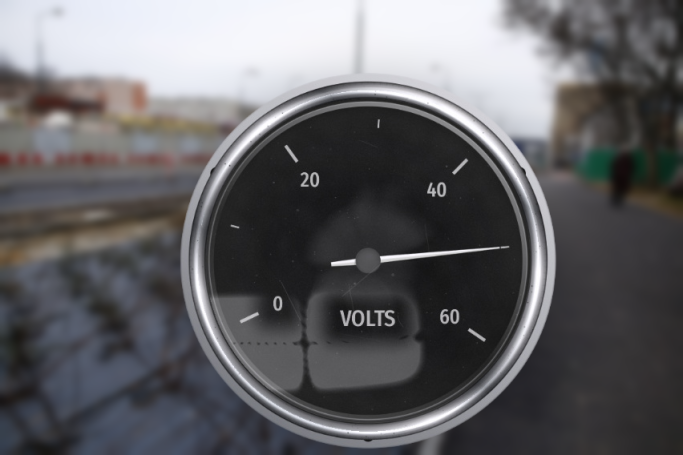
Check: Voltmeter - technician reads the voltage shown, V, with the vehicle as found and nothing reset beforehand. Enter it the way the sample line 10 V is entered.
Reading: 50 V
